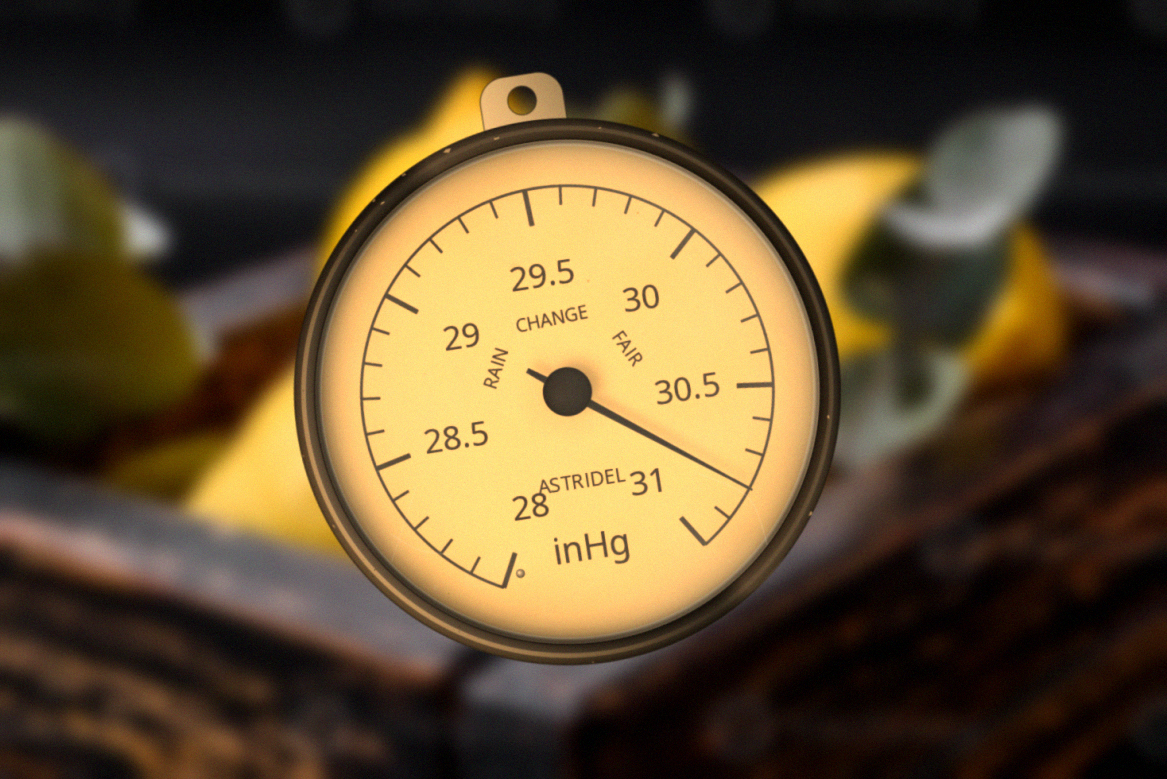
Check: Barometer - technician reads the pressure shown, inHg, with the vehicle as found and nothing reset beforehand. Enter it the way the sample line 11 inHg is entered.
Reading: 30.8 inHg
